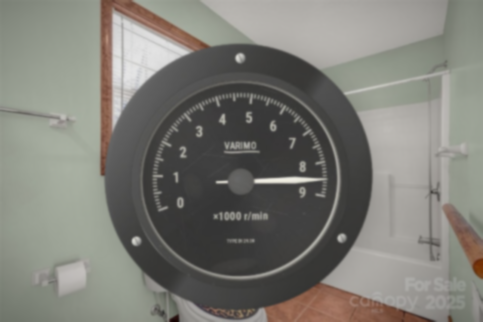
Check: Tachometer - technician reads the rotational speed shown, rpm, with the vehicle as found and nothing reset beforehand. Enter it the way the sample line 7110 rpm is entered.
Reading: 8500 rpm
